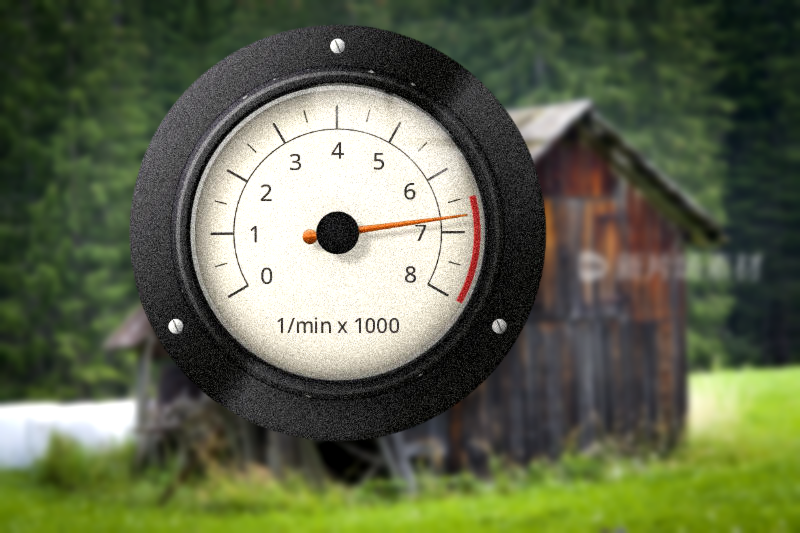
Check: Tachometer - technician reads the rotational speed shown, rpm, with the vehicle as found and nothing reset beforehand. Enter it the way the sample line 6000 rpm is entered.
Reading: 6750 rpm
